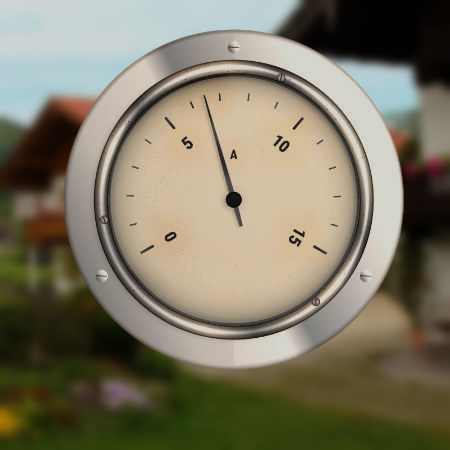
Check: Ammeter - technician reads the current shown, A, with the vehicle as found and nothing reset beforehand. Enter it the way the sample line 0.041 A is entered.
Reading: 6.5 A
